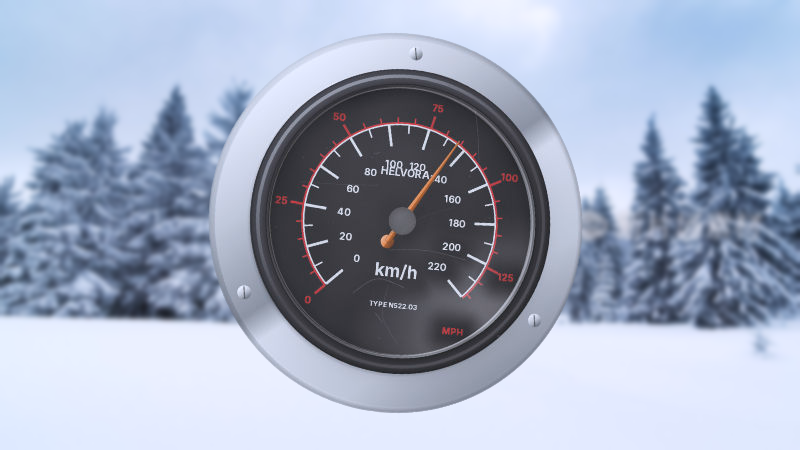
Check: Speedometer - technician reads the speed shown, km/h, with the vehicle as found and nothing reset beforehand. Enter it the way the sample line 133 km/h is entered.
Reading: 135 km/h
